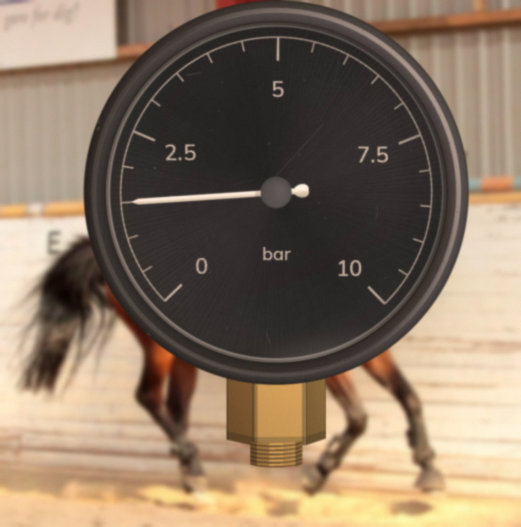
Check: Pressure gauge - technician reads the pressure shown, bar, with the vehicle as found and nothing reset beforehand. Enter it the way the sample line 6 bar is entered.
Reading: 1.5 bar
